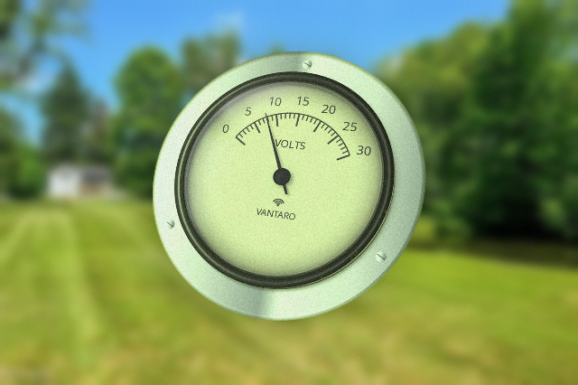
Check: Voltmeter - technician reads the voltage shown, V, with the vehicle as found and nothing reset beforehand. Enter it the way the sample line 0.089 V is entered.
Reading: 8 V
